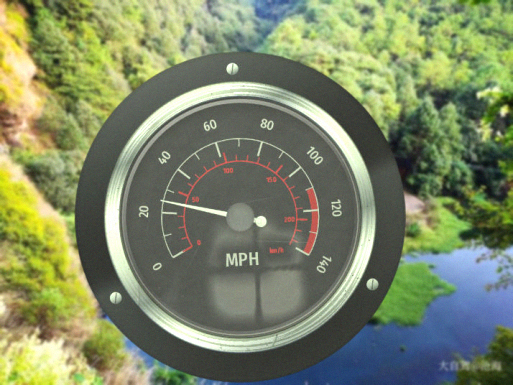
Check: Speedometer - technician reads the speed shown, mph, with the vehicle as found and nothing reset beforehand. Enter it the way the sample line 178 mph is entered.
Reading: 25 mph
